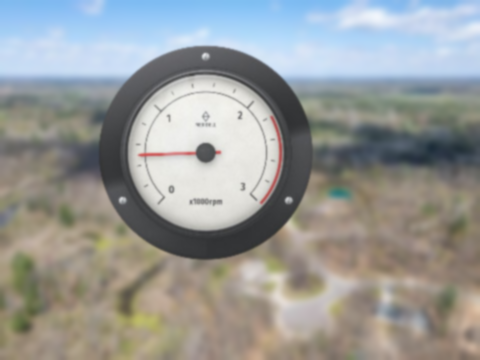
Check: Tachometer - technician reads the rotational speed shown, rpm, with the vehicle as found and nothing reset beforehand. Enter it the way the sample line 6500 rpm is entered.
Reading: 500 rpm
